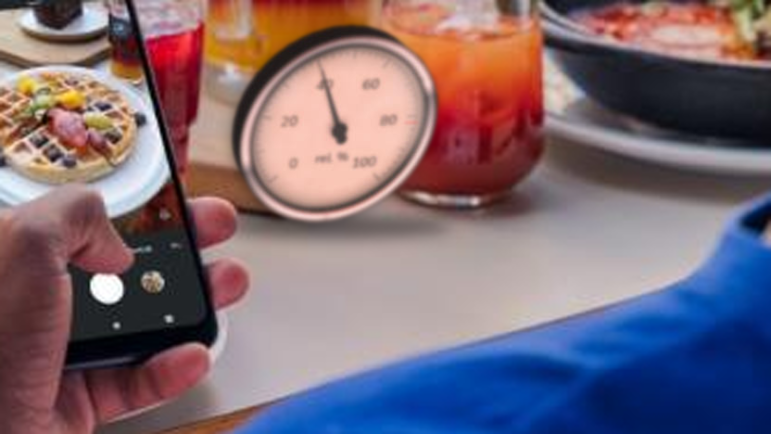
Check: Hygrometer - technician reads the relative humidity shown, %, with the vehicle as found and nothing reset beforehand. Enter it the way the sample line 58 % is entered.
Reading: 40 %
